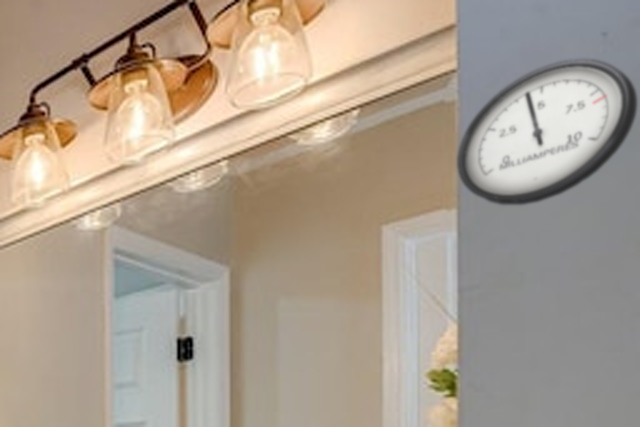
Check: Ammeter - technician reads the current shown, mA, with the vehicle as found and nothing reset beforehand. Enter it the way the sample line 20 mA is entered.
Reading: 4.5 mA
